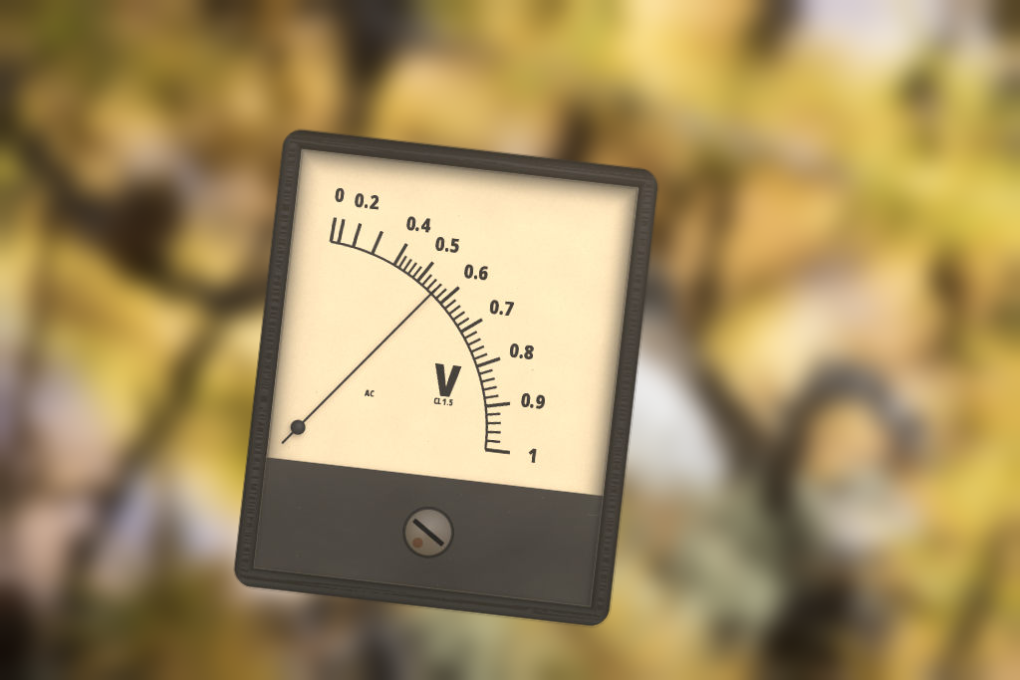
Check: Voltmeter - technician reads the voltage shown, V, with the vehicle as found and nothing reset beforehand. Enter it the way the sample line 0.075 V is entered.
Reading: 0.56 V
